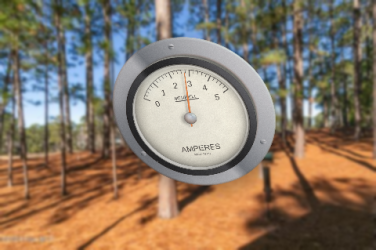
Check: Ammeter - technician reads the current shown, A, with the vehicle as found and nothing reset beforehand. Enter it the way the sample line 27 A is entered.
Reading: 2.8 A
